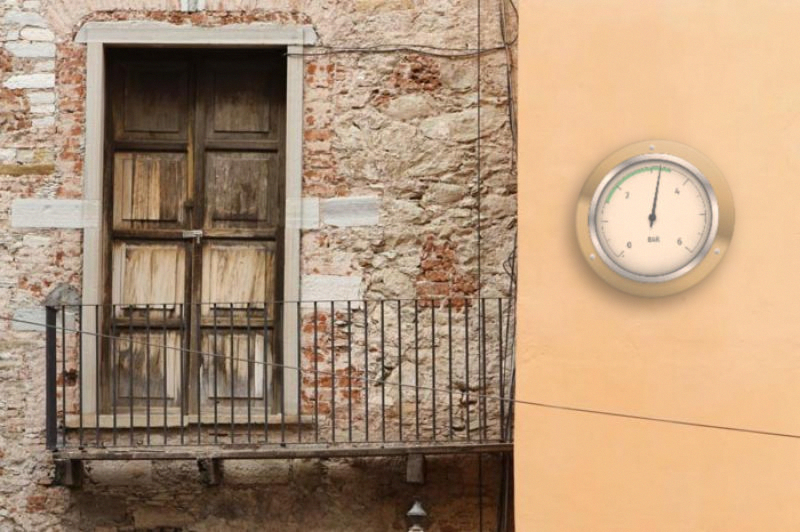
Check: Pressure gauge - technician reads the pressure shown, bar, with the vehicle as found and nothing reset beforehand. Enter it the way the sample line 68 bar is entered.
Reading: 3.25 bar
